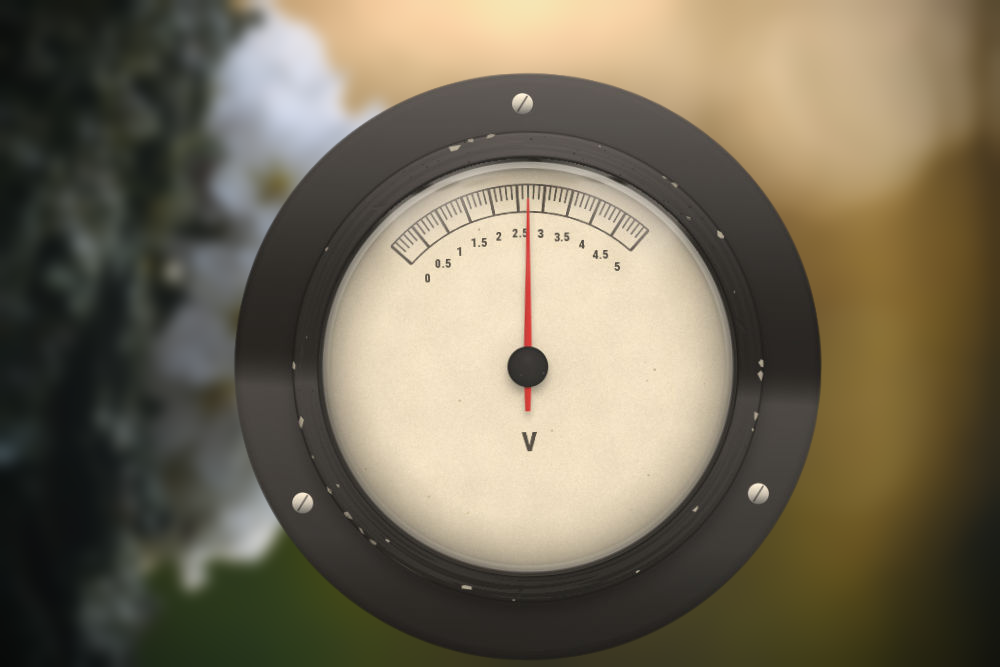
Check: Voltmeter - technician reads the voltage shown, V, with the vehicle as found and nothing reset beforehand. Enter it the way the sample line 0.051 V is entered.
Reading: 2.7 V
